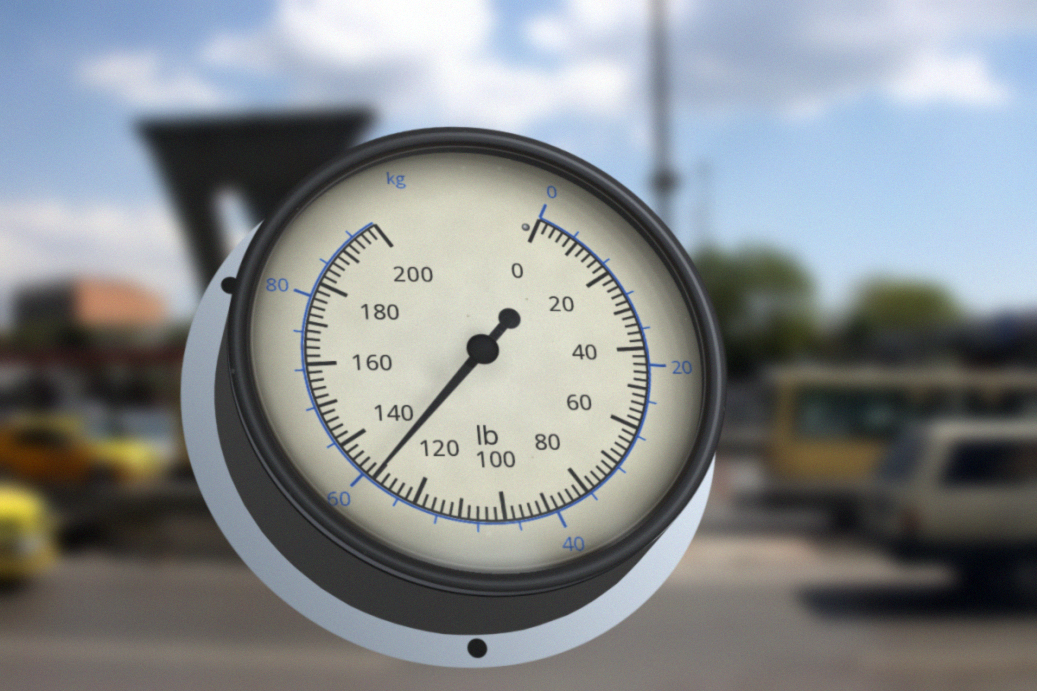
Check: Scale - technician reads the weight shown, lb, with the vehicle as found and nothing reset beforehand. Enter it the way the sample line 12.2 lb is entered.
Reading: 130 lb
